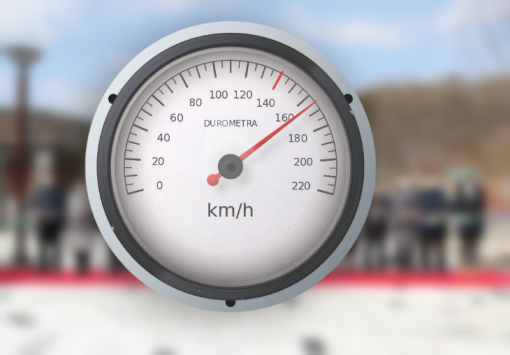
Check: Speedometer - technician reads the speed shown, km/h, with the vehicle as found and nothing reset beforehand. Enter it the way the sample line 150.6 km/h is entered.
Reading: 165 km/h
